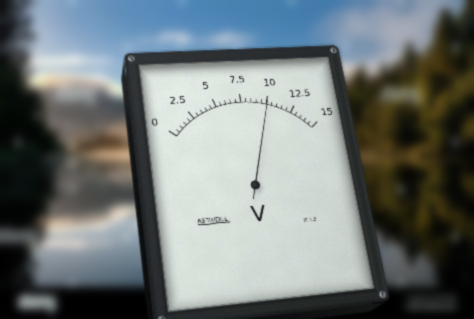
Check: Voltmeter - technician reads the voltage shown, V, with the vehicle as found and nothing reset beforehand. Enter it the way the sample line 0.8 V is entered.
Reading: 10 V
